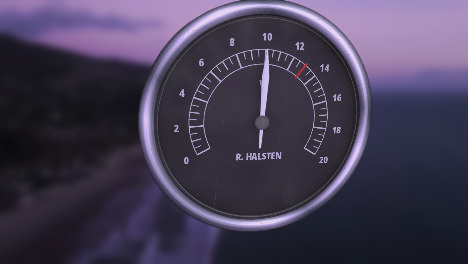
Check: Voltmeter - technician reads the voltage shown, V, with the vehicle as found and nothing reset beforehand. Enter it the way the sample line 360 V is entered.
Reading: 10 V
